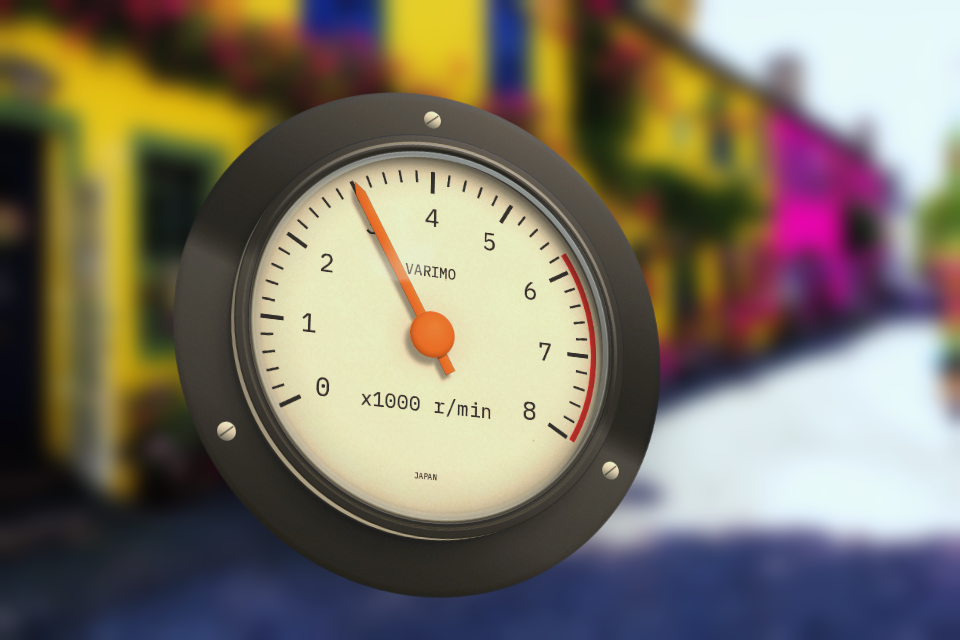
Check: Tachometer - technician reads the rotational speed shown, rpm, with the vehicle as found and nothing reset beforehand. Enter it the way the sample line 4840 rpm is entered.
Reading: 3000 rpm
